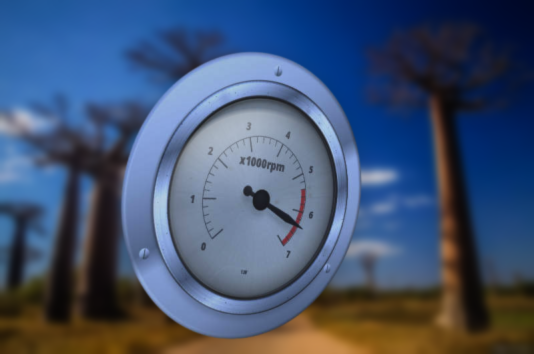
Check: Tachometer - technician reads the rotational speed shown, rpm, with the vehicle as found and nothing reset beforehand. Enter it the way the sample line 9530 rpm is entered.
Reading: 6400 rpm
